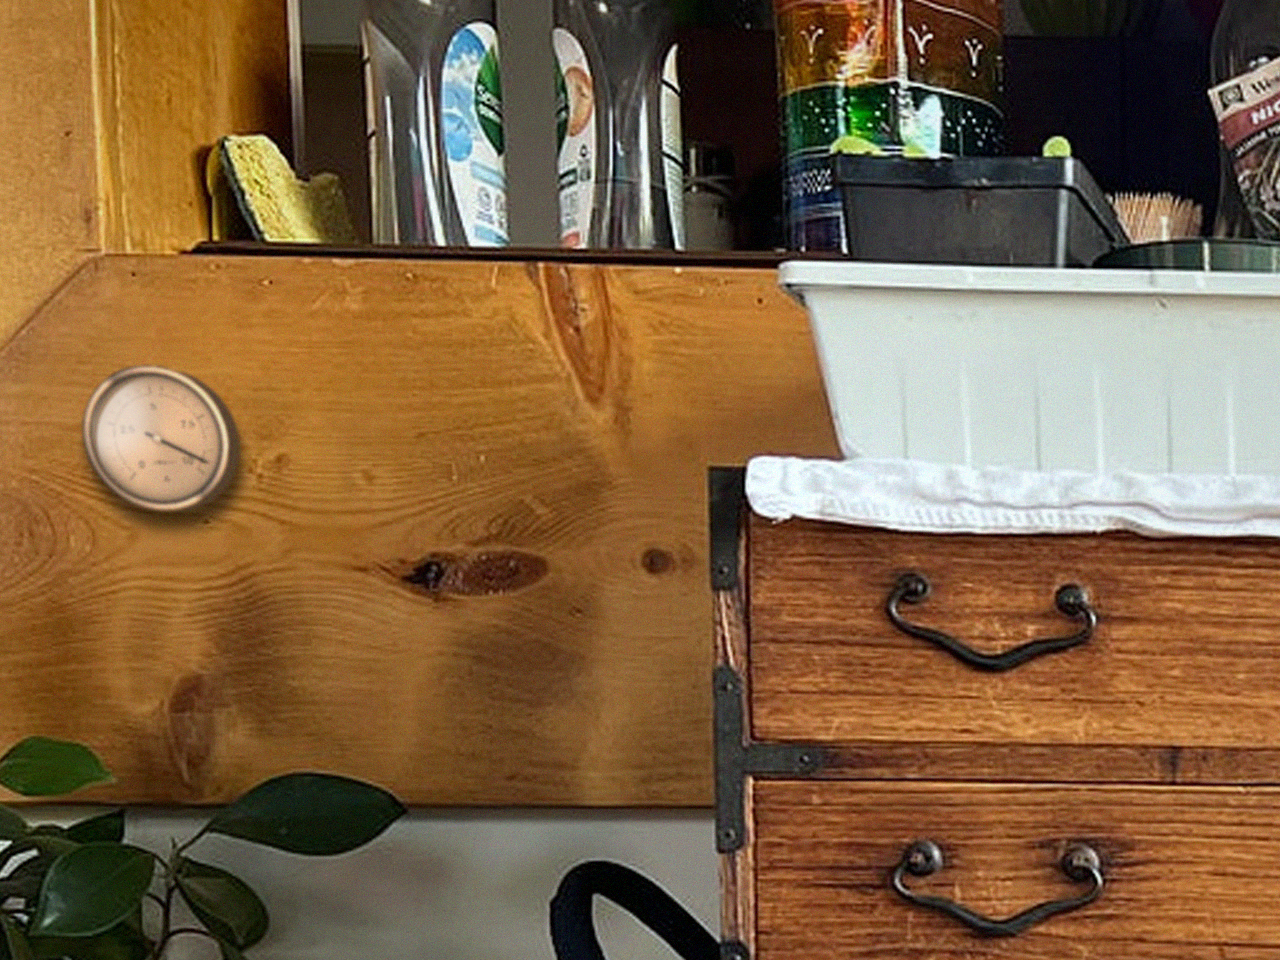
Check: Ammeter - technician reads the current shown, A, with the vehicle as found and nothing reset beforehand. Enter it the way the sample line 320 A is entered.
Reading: 9.5 A
